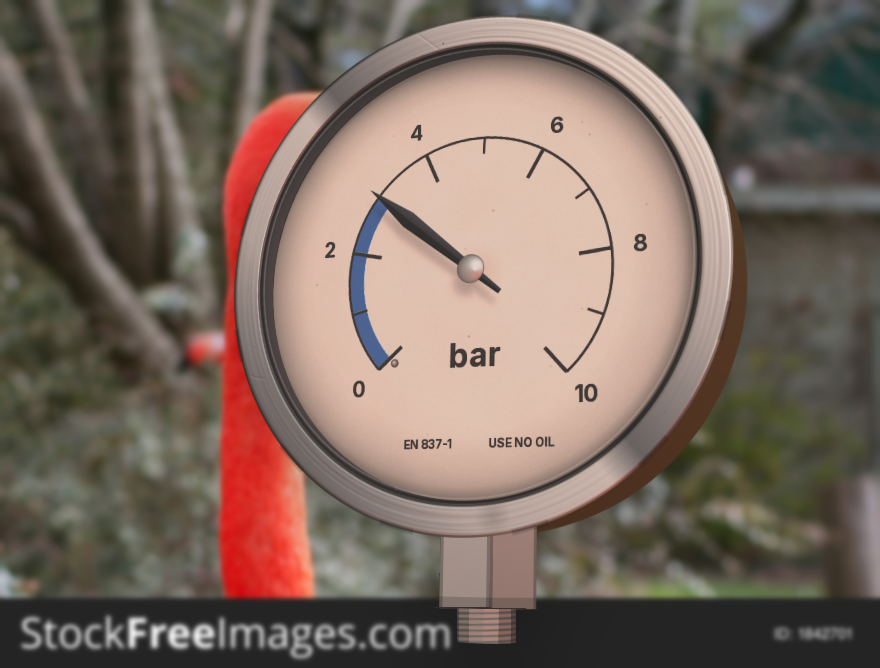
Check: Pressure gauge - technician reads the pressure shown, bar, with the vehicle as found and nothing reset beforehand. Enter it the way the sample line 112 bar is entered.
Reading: 3 bar
